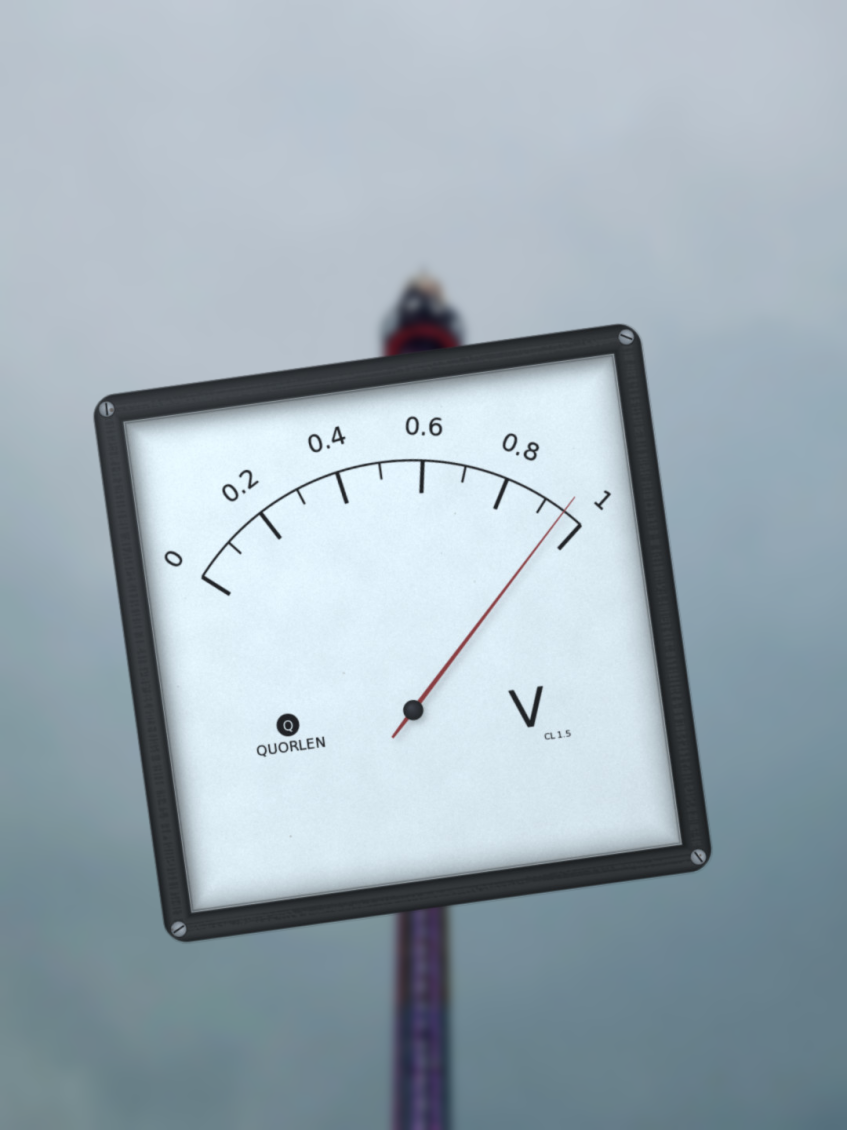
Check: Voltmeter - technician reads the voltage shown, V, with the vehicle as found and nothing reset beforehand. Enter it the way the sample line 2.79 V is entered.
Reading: 0.95 V
